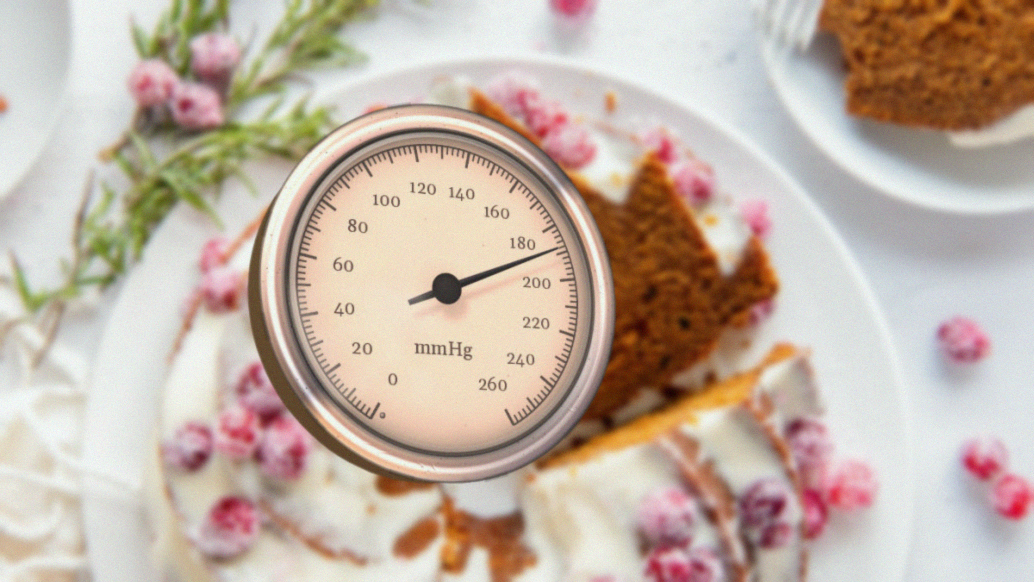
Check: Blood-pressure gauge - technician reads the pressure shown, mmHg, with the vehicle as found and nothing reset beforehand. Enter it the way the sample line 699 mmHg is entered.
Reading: 188 mmHg
